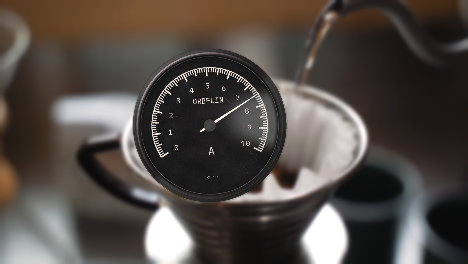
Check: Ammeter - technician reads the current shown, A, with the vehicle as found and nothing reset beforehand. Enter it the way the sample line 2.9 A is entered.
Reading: 7.5 A
